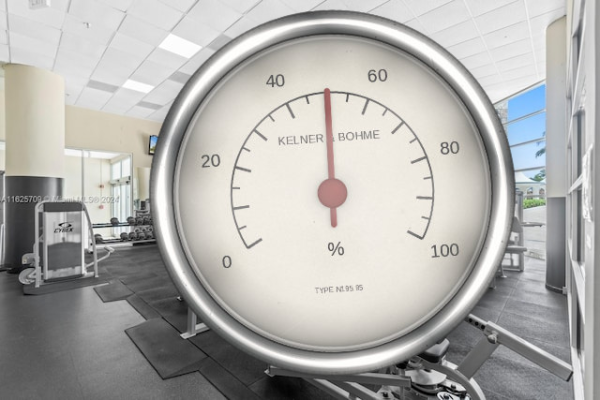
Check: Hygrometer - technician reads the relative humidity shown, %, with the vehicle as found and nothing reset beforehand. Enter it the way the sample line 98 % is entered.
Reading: 50 %
